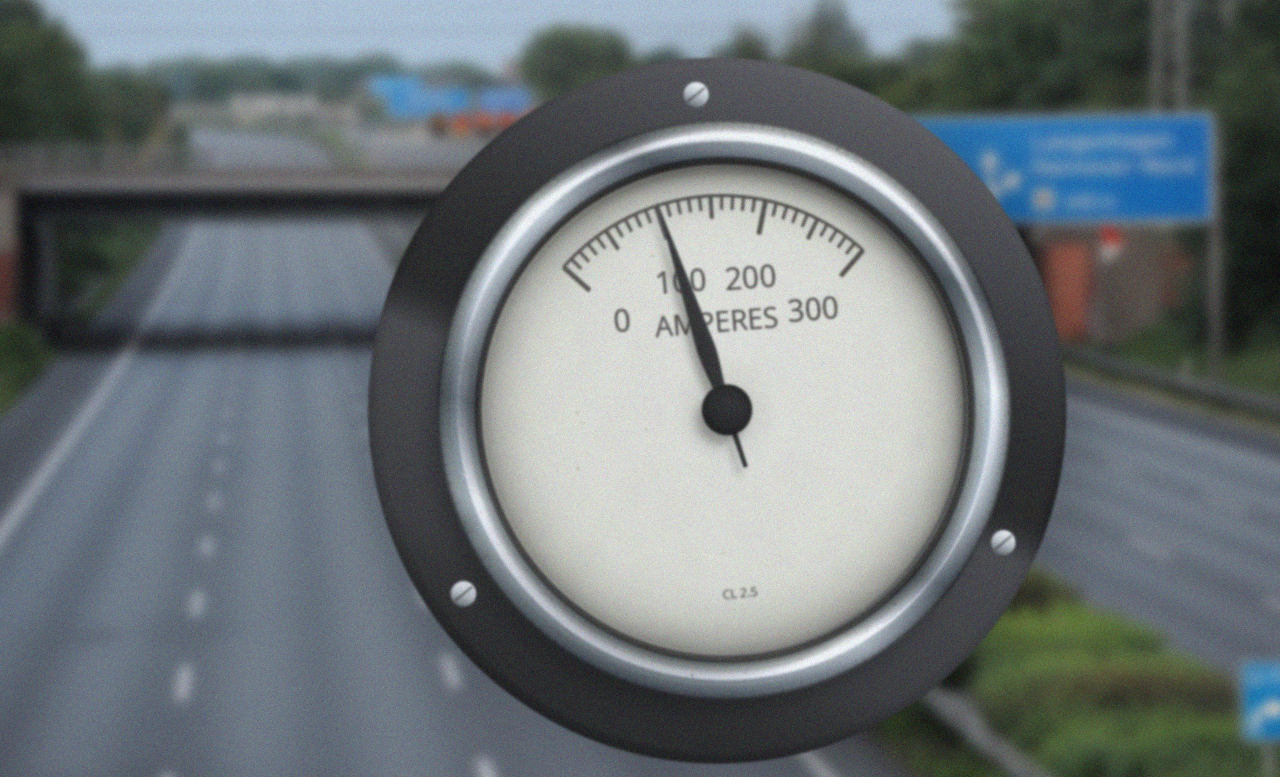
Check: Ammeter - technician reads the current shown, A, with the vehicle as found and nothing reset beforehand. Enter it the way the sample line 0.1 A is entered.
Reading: 100 A
